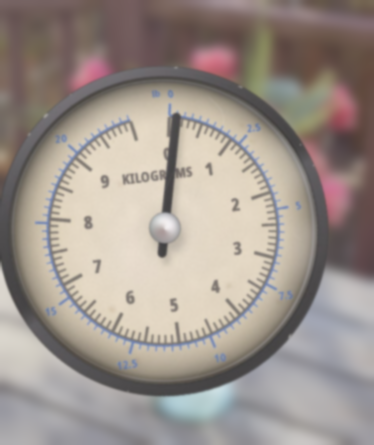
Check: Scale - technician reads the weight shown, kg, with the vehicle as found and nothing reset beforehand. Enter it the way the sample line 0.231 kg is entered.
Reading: 0.1 kg
